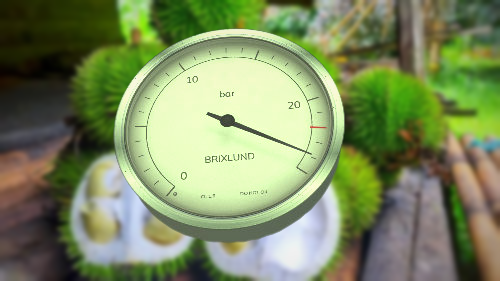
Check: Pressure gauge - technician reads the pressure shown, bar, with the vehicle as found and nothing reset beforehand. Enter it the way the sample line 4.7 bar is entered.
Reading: 24 bar
